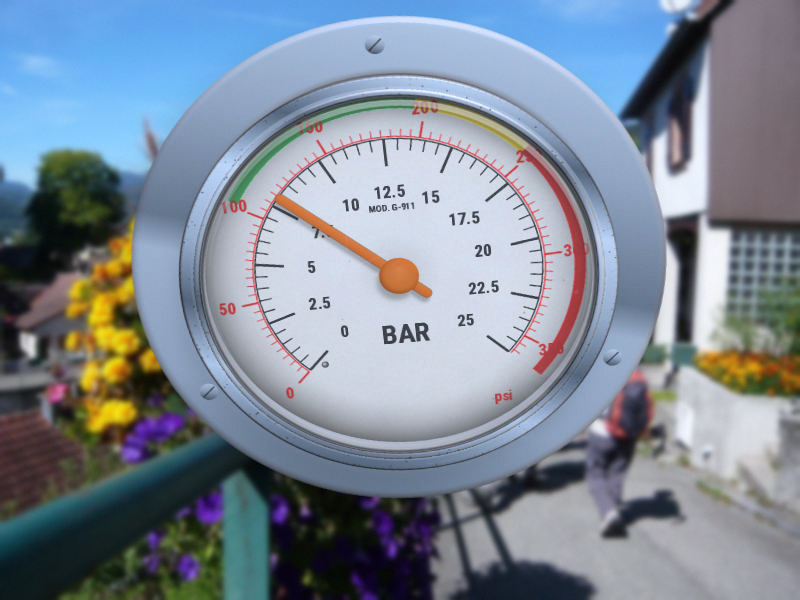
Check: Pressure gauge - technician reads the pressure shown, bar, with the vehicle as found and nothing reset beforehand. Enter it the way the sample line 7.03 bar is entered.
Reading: 8 bar
